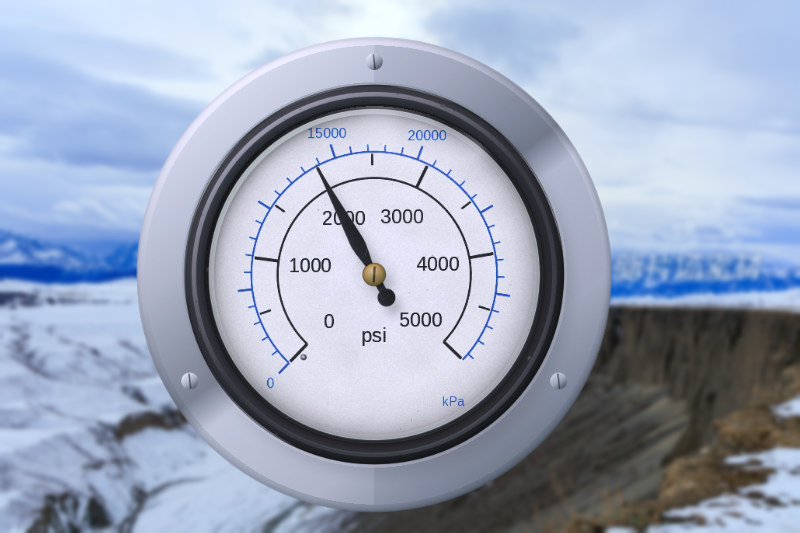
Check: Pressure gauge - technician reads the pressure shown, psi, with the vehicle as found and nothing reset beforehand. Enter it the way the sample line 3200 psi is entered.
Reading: 2000 psi
